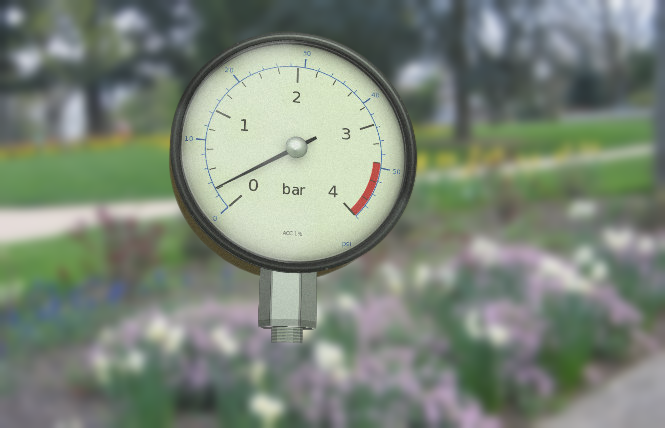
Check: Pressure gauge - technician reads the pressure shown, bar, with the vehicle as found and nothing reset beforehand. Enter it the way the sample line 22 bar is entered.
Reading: 0.2 bar
